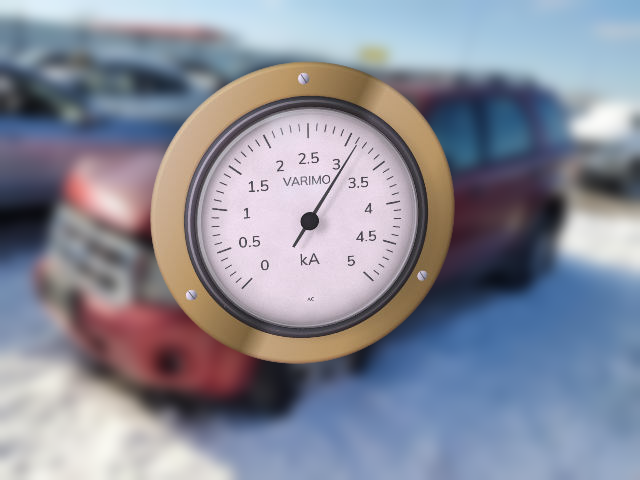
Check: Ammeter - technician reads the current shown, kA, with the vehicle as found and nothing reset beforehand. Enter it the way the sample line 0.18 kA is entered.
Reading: 3.1 kA
